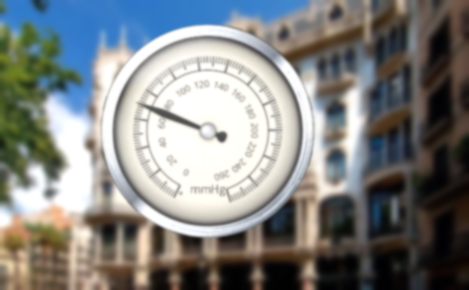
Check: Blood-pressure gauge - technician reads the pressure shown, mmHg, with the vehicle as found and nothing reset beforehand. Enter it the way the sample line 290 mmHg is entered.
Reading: 70 mmHg
